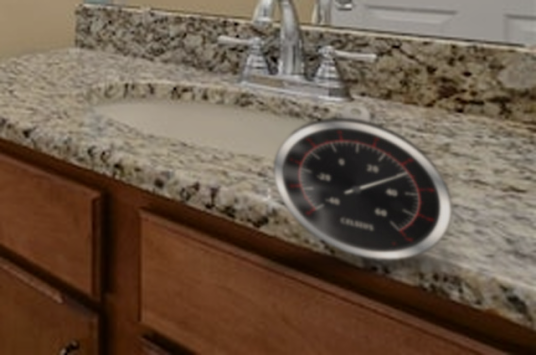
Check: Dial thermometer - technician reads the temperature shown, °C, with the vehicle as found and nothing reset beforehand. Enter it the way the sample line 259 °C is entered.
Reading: 30 °C
